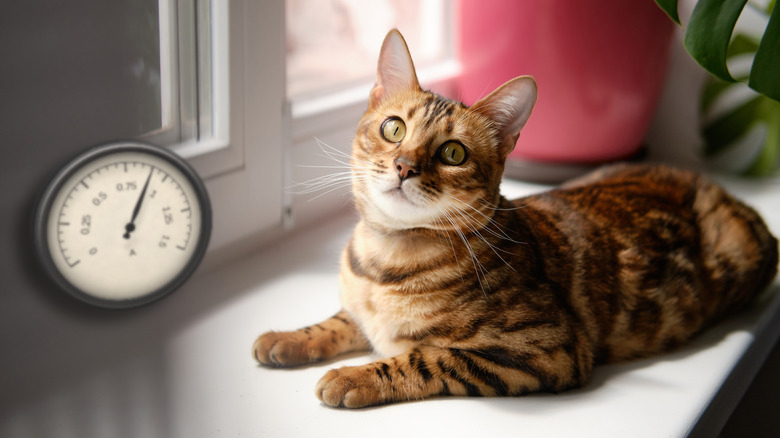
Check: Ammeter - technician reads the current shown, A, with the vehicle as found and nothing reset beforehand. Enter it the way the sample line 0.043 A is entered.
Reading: 0.9 A
